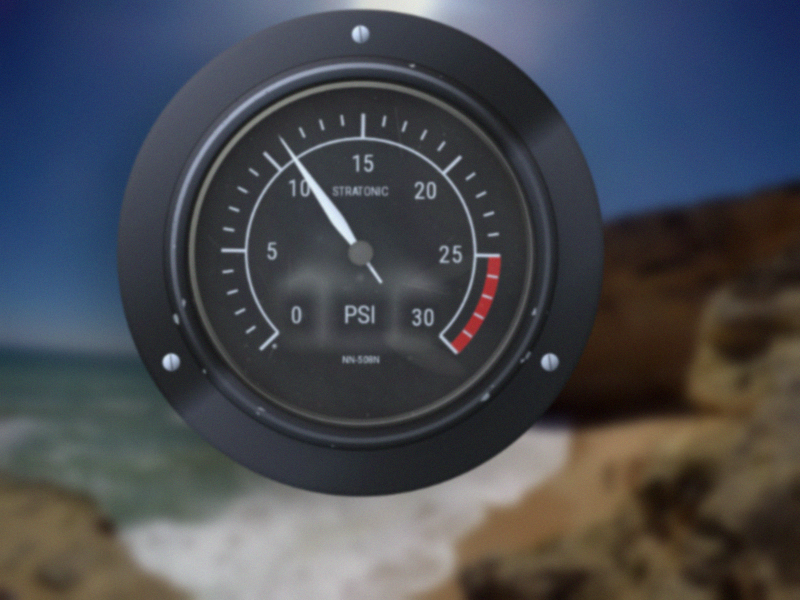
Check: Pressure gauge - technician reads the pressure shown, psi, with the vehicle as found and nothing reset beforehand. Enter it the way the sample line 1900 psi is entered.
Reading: 11 psi
